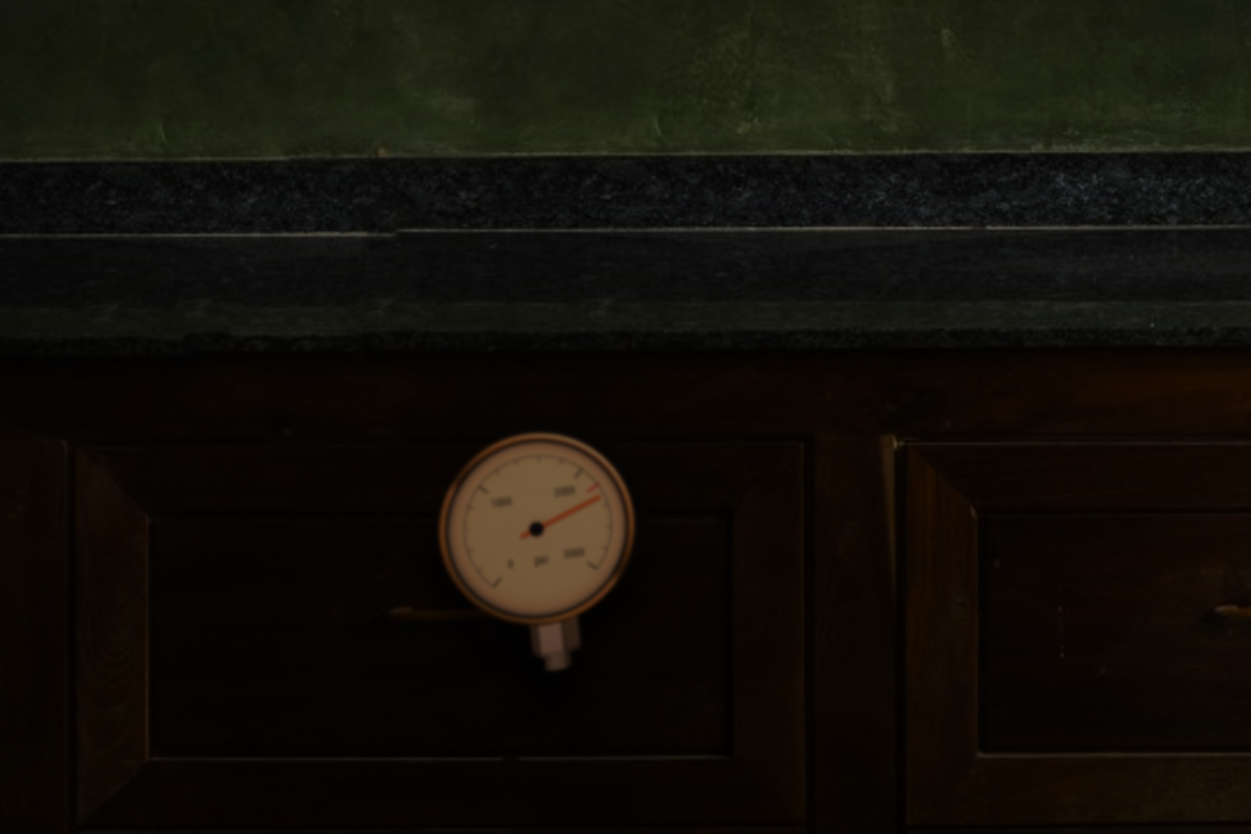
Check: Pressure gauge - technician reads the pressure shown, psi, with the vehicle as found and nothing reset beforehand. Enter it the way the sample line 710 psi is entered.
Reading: 2300 psi
